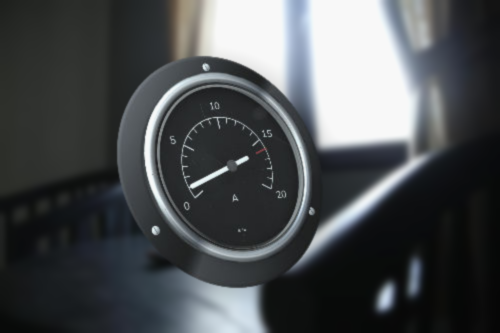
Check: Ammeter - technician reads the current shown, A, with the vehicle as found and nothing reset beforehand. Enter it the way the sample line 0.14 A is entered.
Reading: 1 A
